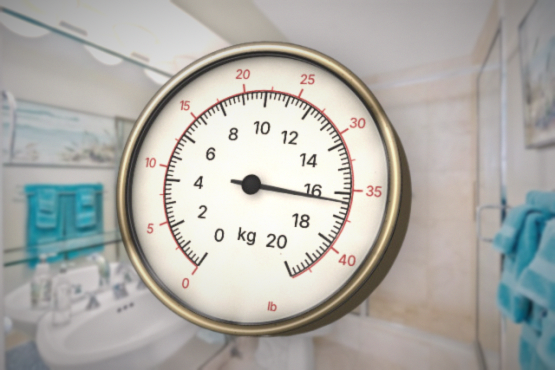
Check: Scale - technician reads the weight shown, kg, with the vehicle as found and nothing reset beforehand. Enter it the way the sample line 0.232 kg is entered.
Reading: 16.4 kg
